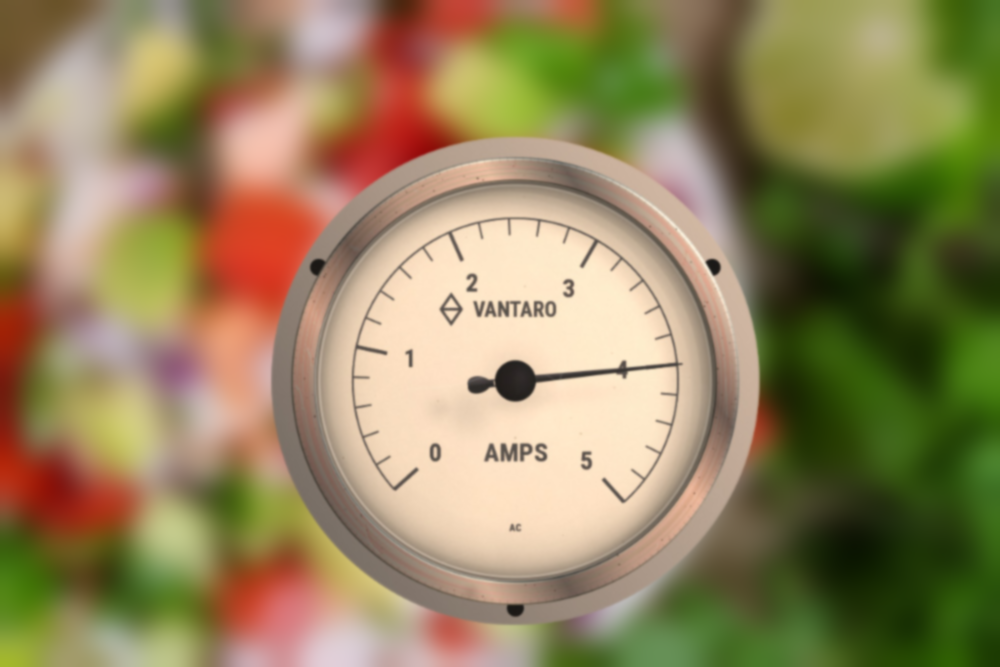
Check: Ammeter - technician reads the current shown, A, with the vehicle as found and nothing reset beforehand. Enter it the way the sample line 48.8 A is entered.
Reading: 4 A
